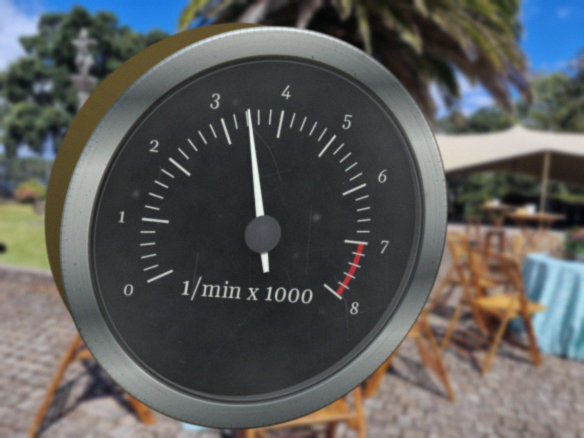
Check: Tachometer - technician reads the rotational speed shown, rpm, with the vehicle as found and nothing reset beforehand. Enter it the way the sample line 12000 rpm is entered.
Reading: 3400 rpm
